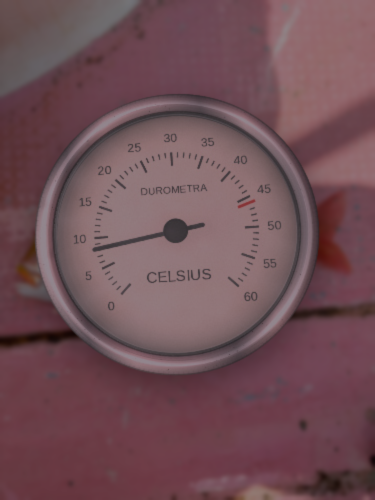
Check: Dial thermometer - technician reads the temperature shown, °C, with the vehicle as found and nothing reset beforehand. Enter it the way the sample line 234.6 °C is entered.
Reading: 8 °C
